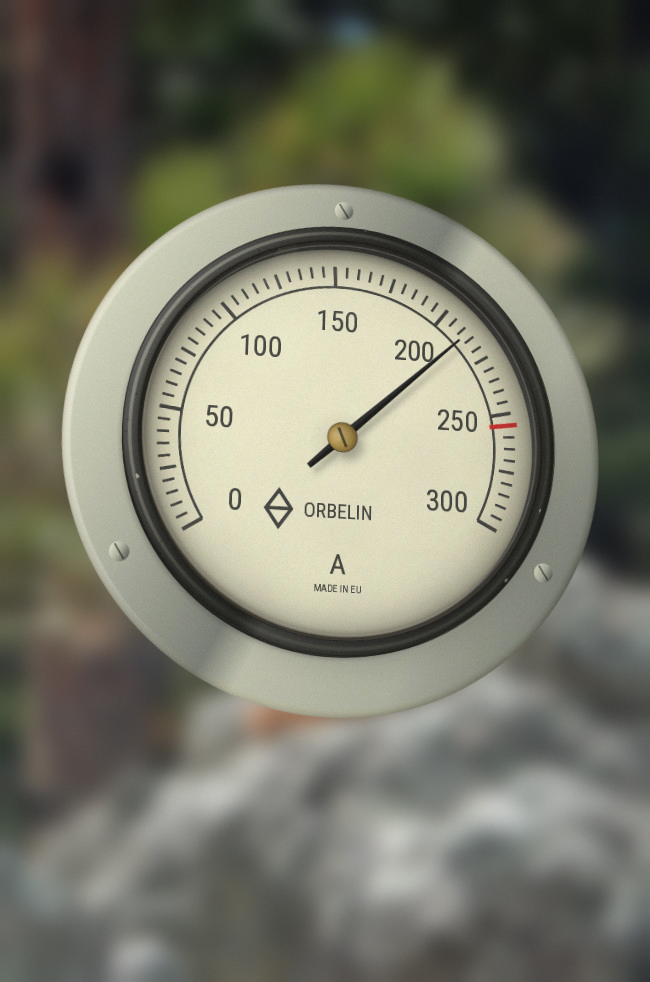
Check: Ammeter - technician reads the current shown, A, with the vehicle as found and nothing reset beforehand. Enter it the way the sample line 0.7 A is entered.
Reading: 212.5 A
